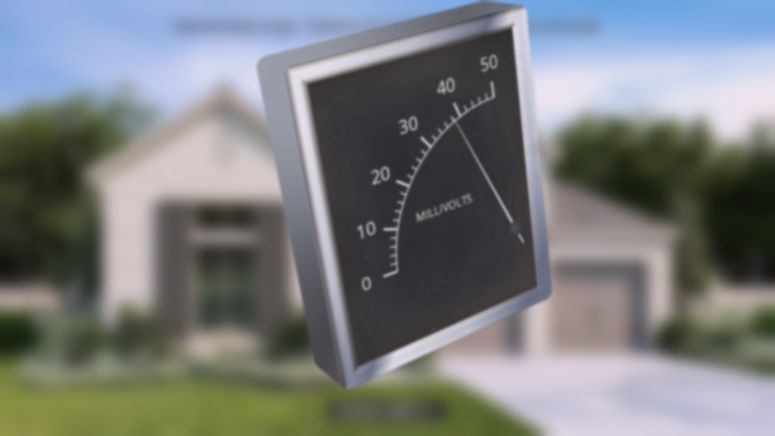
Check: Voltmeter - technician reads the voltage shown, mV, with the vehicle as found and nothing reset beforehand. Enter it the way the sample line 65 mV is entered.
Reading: 38 mV
